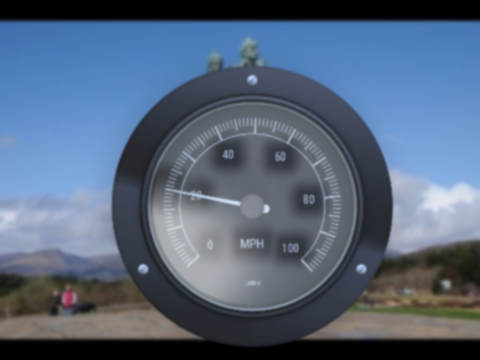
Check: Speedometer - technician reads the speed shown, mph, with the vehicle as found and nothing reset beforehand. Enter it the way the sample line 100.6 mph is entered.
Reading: 20 mph
